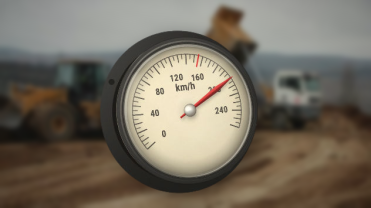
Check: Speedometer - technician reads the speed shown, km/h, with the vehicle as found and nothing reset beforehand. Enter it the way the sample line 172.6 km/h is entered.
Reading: 200 km/h
